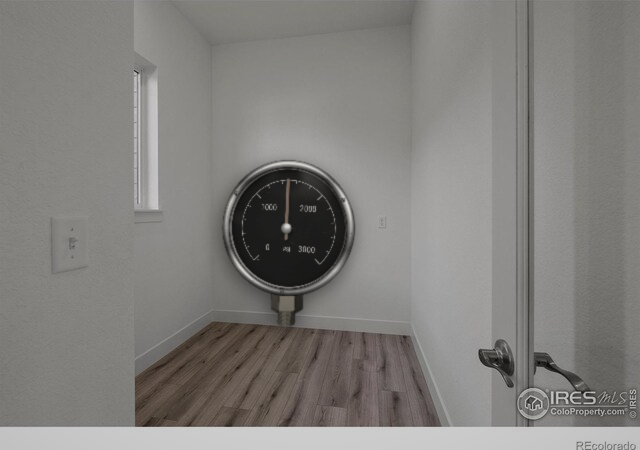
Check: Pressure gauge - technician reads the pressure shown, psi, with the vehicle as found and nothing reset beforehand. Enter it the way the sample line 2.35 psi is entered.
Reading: 1500 psi
